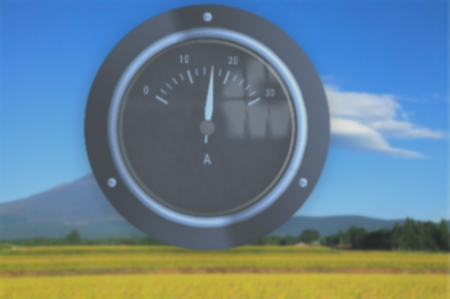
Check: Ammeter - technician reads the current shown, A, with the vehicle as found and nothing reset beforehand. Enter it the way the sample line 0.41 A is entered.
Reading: 16 A
